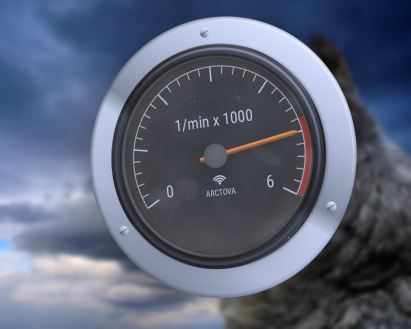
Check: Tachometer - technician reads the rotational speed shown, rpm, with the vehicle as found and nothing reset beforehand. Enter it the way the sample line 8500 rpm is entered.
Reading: 5000 rpm
